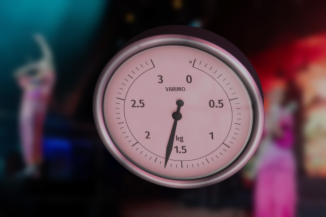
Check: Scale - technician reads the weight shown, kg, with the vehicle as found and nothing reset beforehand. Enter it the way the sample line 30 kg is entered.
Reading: 1.65 kg
